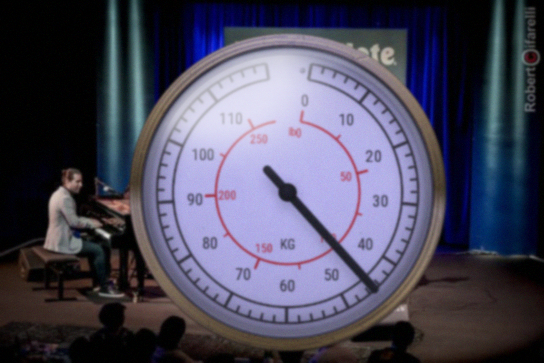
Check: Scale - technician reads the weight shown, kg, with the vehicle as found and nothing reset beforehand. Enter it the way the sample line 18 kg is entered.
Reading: 45 kg
